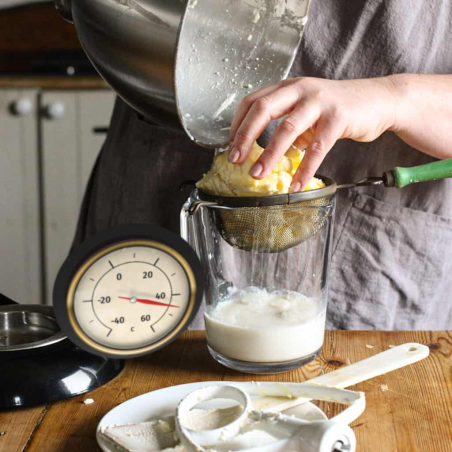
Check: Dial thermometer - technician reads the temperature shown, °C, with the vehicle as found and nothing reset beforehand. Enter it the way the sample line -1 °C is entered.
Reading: 45 °C
